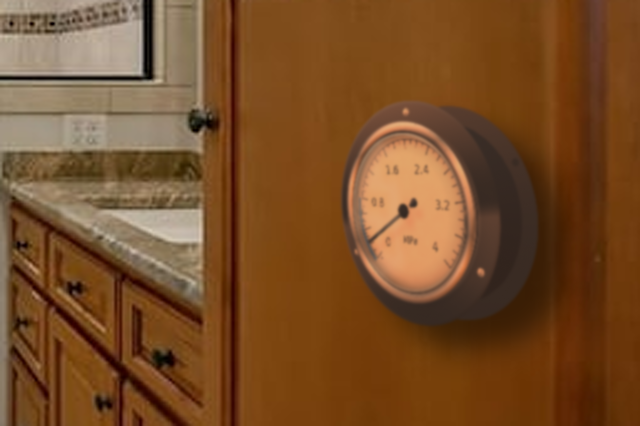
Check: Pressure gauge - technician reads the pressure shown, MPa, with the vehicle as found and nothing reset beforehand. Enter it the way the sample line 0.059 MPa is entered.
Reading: 0.2 MPa
